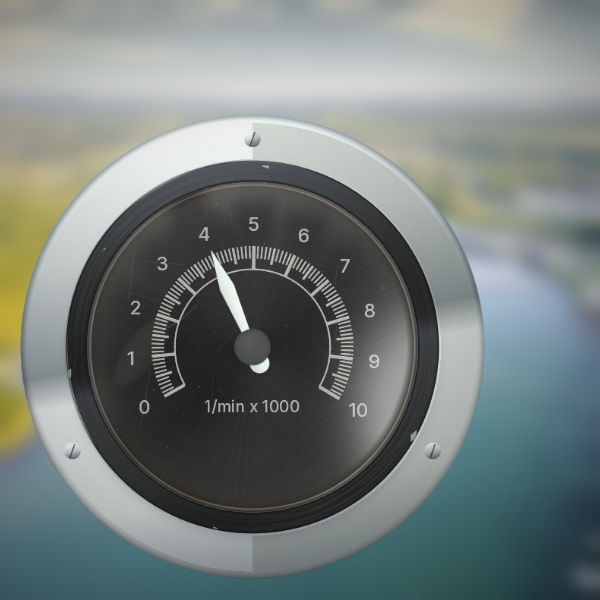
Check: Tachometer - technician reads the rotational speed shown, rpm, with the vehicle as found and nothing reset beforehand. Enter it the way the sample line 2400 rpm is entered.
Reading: 4000 rpm
